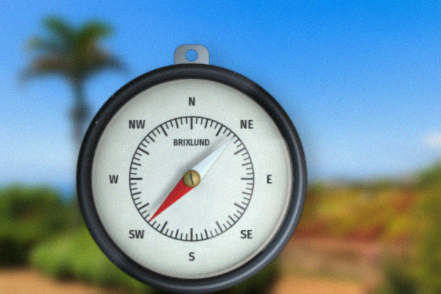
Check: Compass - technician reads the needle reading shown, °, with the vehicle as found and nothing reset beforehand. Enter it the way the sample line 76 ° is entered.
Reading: 225 °
